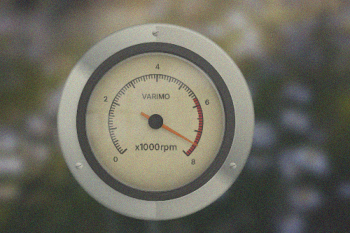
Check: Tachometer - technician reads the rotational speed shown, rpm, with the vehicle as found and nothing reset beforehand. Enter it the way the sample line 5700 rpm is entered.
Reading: 7500 rpm
